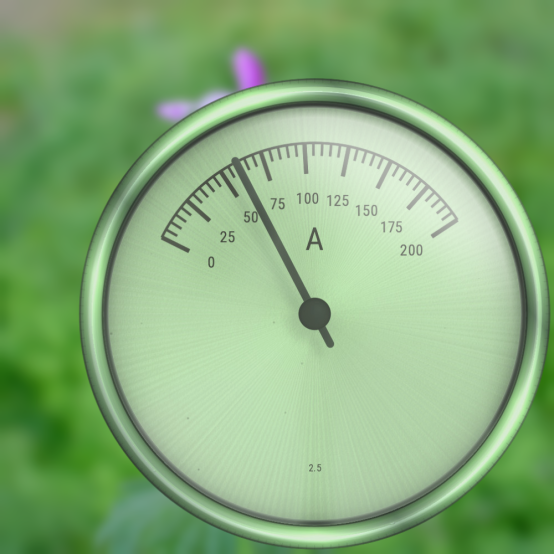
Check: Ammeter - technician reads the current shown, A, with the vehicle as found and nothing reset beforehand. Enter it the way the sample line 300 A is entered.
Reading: 60 A
